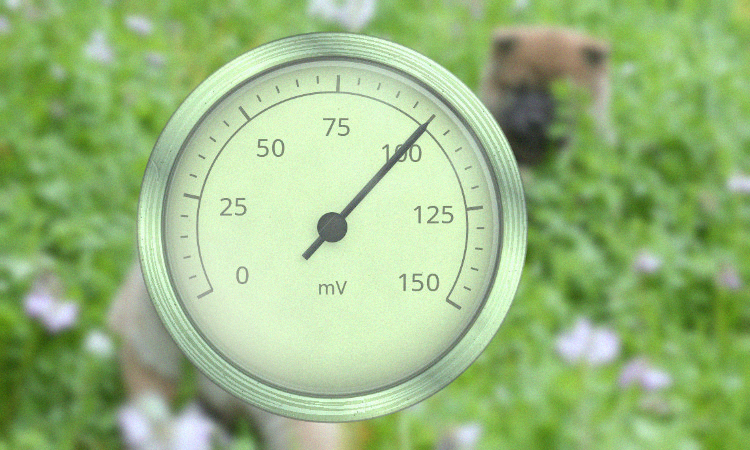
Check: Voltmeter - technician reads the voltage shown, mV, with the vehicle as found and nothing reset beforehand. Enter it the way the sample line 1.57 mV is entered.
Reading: 100 mV
